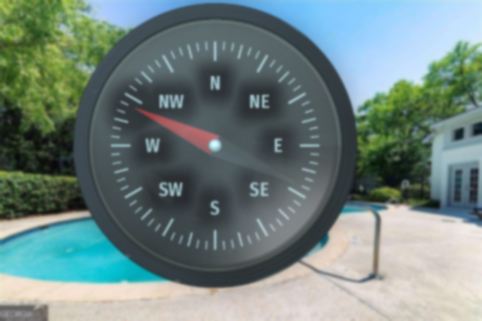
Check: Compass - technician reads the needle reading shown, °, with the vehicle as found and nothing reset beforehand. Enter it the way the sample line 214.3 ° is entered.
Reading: 295 °
